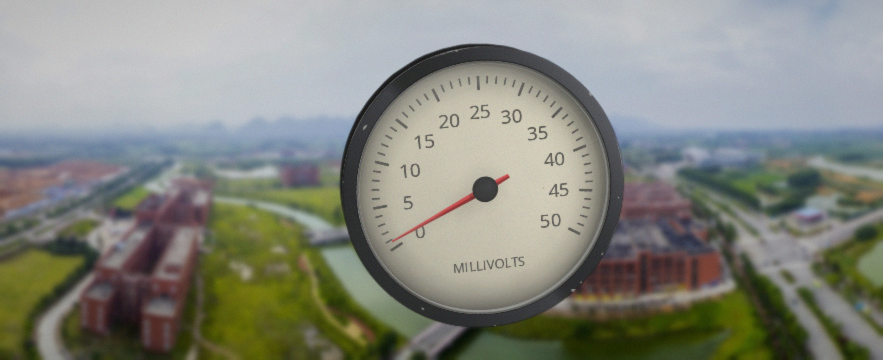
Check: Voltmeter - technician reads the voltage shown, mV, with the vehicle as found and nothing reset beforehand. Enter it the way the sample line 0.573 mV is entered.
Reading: 1 mV
